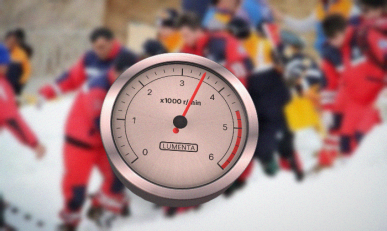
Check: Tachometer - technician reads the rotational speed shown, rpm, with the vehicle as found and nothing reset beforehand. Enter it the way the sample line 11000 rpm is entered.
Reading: 3500 rpm
